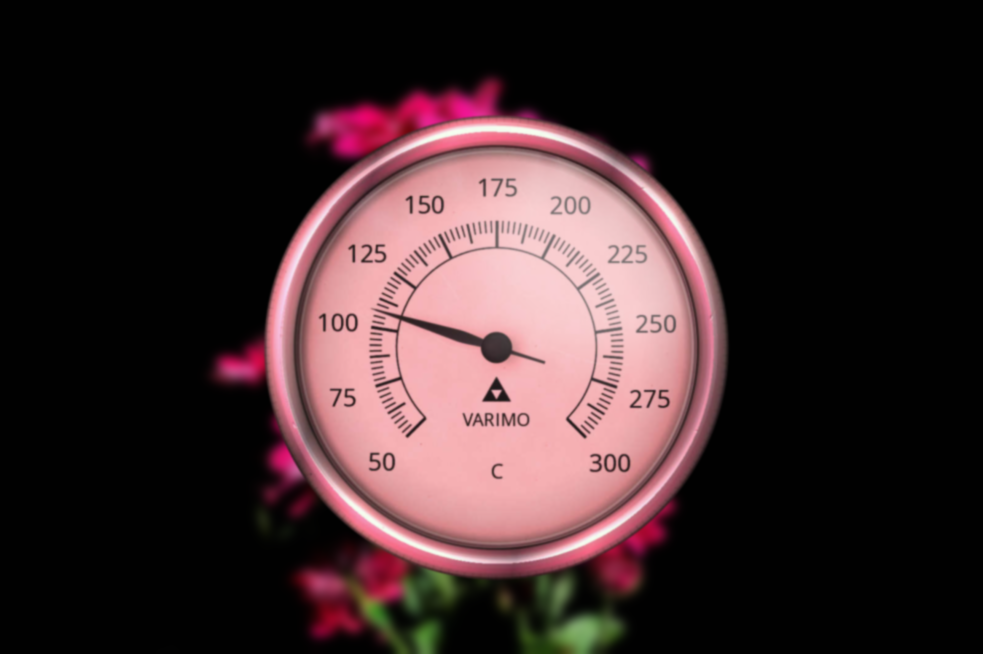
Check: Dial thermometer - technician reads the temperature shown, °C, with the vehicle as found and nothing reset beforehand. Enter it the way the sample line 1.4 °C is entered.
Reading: 107.5 °C
